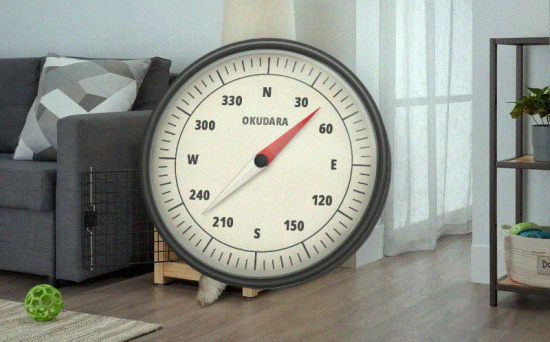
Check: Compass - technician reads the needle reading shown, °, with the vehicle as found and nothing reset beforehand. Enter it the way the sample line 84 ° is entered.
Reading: 45 °
